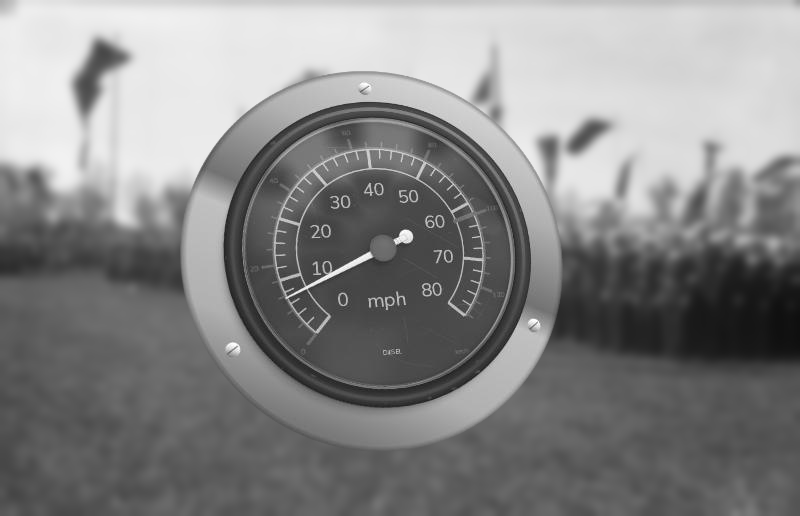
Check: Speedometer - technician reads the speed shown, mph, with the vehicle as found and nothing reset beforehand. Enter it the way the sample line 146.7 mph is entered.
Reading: 7 mph
